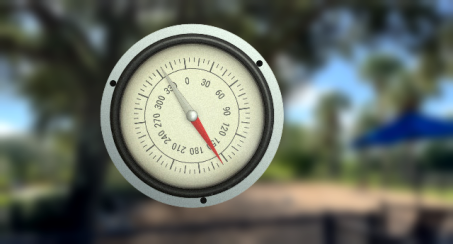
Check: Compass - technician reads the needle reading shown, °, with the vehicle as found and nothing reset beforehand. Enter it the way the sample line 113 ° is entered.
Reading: 155 °
